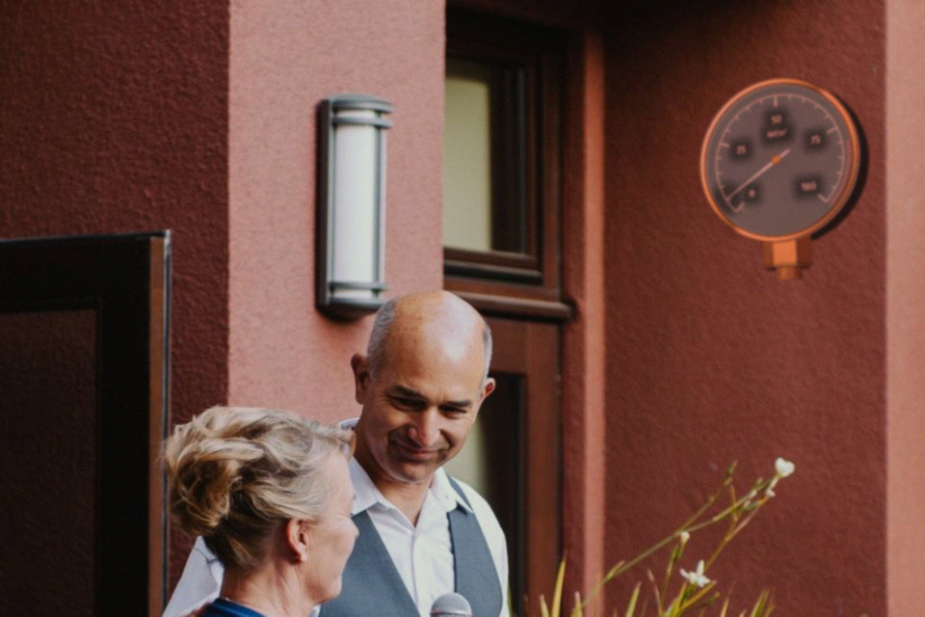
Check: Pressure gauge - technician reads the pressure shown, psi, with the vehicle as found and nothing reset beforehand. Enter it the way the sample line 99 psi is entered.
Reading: 5 psi
